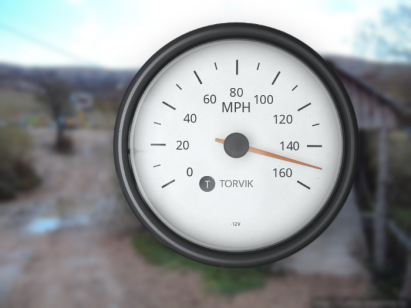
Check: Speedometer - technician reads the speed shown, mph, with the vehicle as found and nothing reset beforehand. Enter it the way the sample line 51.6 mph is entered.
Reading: 150 mph
